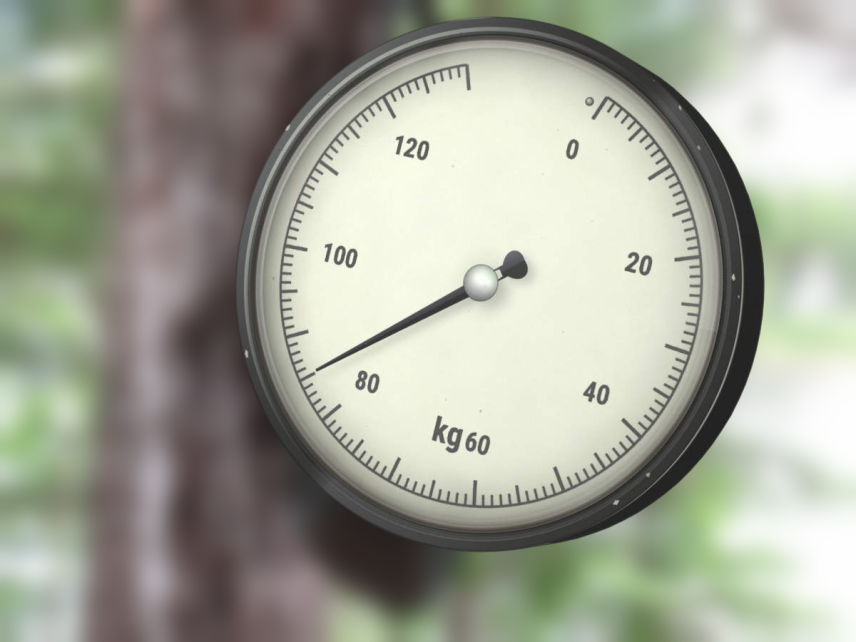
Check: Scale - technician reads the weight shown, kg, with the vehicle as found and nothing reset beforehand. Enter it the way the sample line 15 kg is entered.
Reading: 85 kg
